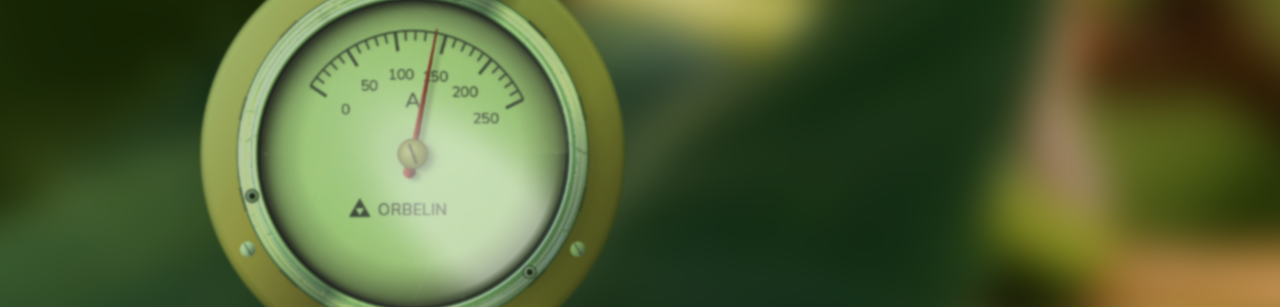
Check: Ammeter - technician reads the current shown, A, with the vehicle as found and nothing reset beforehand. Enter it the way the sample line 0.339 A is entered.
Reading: 140 A
